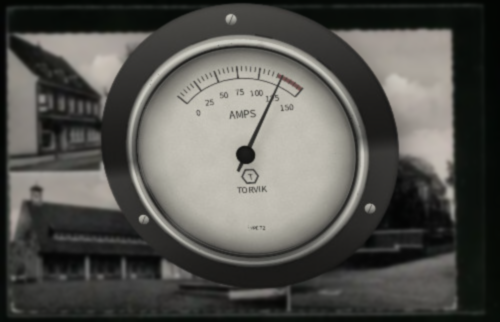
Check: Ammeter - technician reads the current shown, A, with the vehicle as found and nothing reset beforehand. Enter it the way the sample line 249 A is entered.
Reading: 125 A
